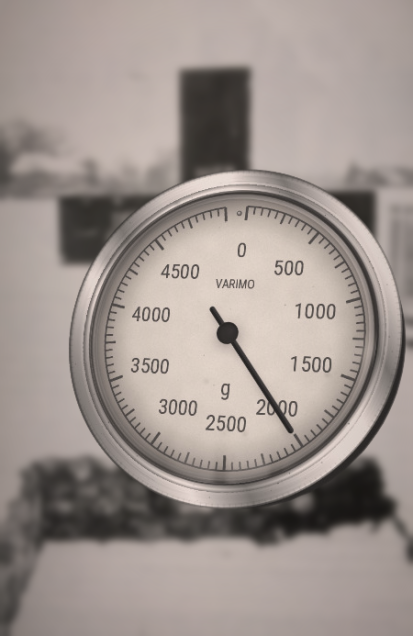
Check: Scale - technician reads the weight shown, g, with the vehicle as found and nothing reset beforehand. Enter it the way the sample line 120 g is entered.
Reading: 2000 g
